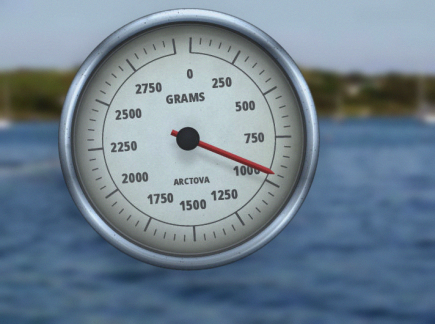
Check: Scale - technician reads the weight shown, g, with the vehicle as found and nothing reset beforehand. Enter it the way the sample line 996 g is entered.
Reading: 950 g
